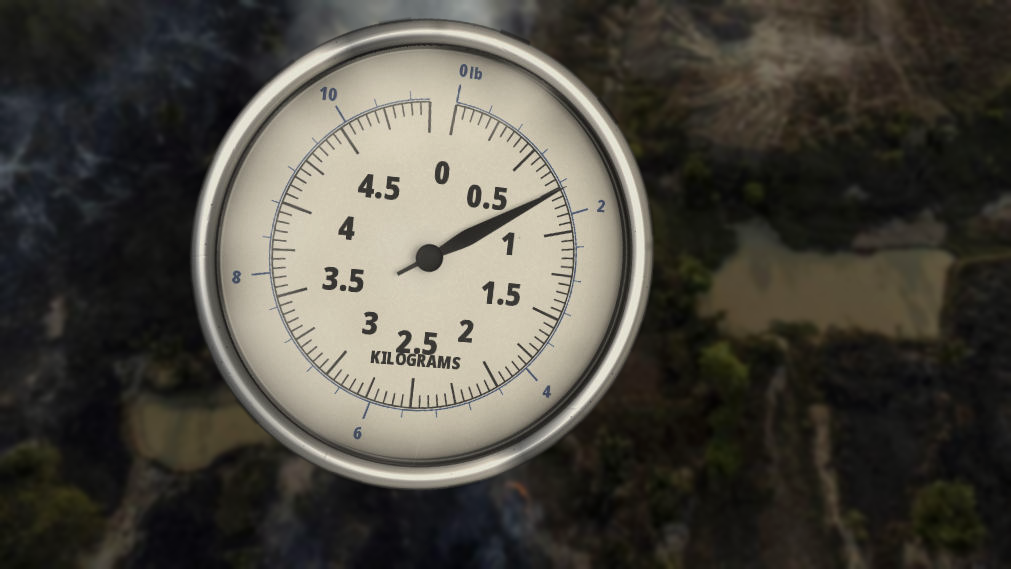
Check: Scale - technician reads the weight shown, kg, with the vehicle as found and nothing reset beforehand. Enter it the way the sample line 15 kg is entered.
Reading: 0.75 kg
